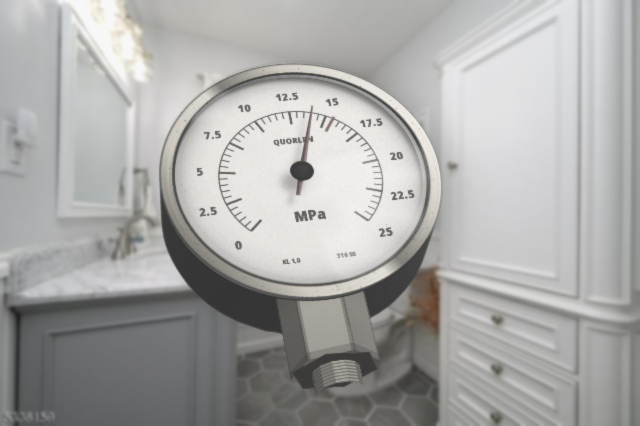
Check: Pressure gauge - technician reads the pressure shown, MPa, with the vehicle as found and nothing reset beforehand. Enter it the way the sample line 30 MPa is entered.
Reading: 14 MPa
